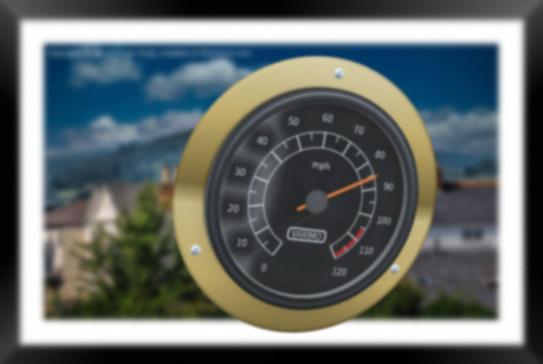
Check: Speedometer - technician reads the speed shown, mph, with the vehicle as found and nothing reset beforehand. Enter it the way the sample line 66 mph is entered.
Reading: 85 mph
